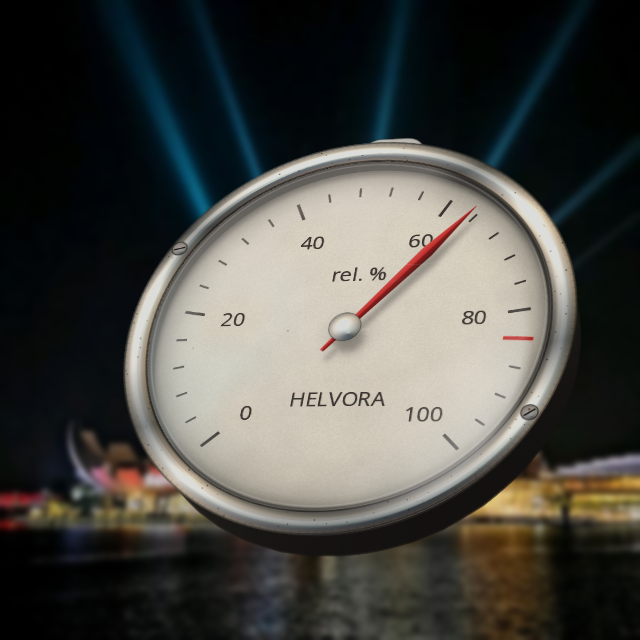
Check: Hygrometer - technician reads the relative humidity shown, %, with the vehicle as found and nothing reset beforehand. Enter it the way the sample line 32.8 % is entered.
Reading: 64 %
